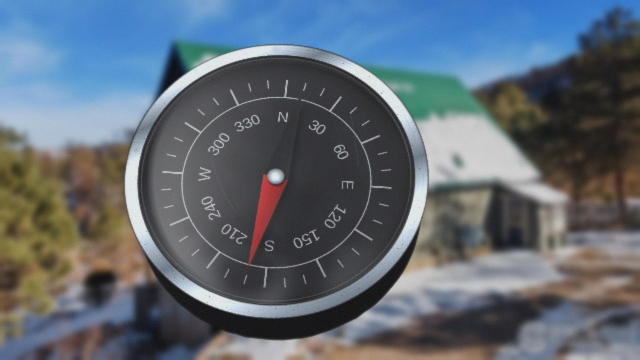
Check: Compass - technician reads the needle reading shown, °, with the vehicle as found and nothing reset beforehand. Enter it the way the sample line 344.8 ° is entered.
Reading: 190 °
